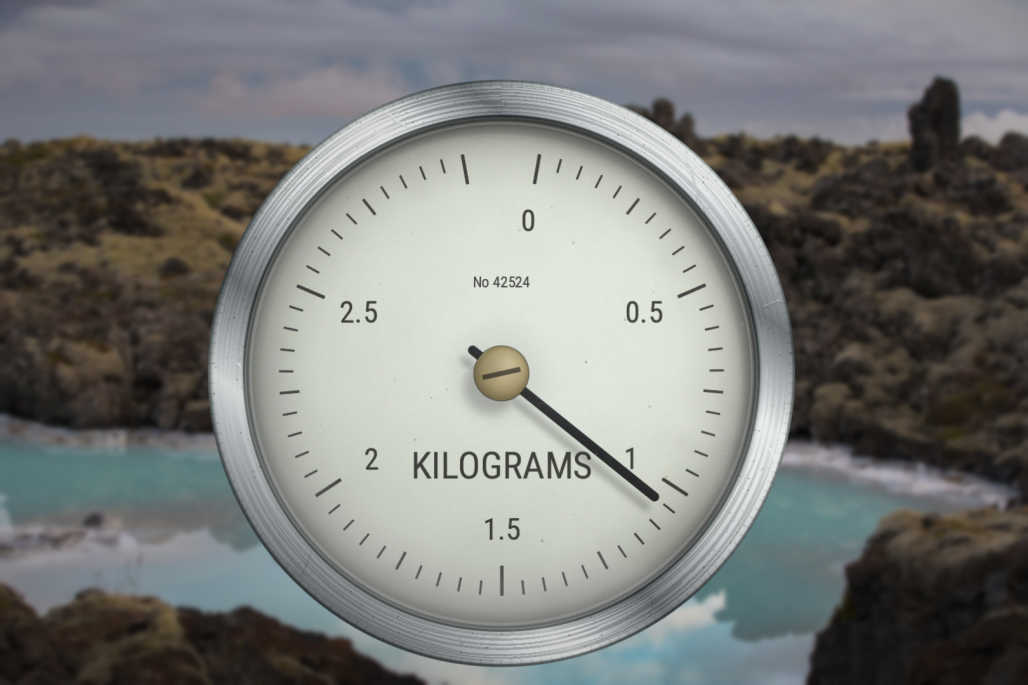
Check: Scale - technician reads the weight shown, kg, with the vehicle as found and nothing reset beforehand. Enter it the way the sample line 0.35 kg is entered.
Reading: 1.05 kg
